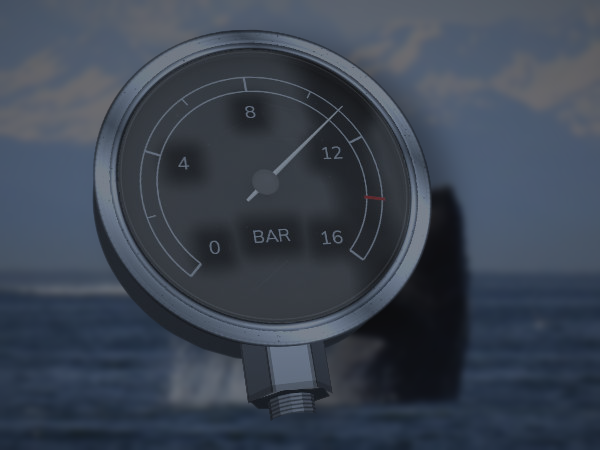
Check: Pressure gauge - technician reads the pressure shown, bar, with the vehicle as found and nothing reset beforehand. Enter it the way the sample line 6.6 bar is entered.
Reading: 11 bar
